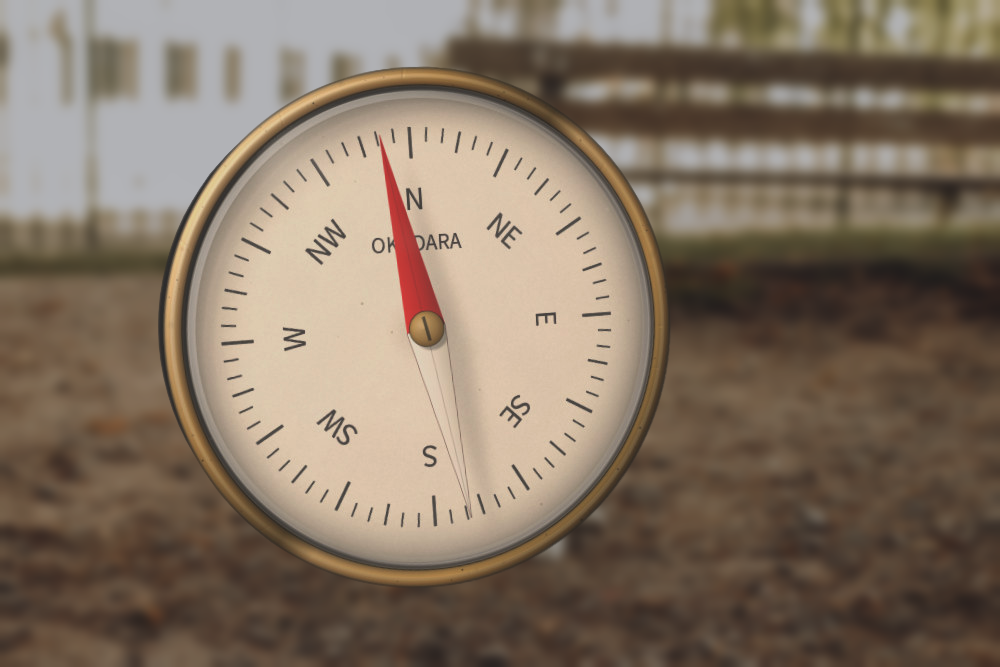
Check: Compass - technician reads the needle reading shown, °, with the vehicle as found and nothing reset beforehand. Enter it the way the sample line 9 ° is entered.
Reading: 350 °
